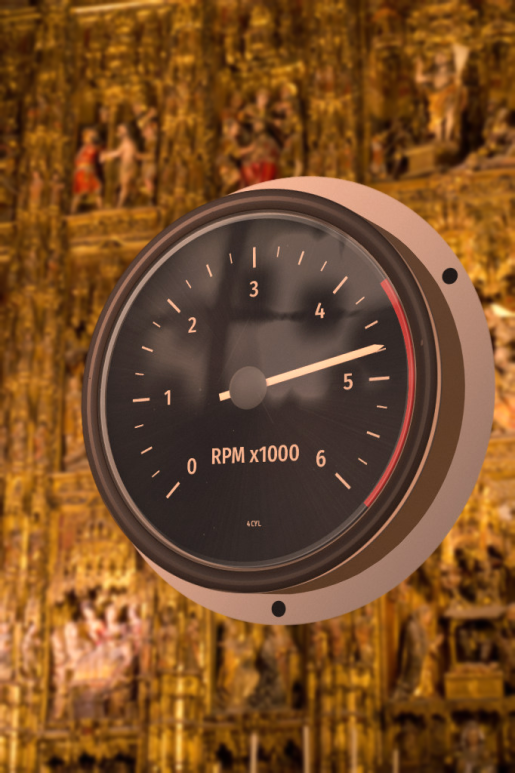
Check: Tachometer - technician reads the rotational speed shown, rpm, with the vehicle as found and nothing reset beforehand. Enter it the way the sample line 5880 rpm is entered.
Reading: 4750 rpm
